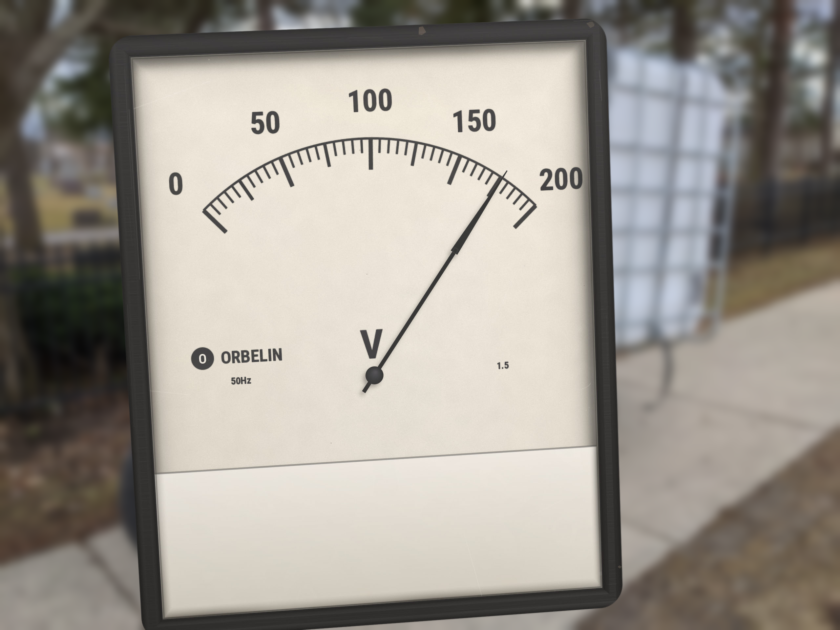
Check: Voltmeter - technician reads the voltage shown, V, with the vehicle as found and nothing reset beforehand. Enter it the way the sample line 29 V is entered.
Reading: 175 V
